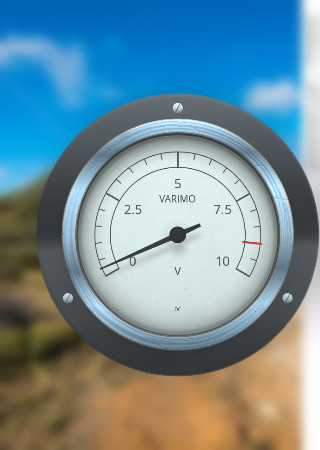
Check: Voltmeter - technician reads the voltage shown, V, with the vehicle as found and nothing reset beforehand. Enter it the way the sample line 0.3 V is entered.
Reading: 0.25 V
